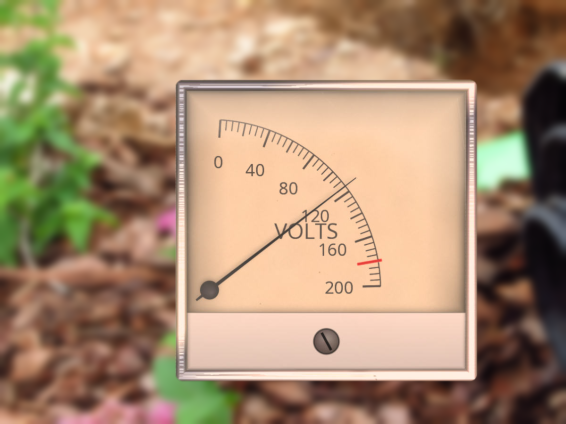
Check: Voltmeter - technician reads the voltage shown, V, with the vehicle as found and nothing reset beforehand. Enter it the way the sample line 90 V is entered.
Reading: 115 V
